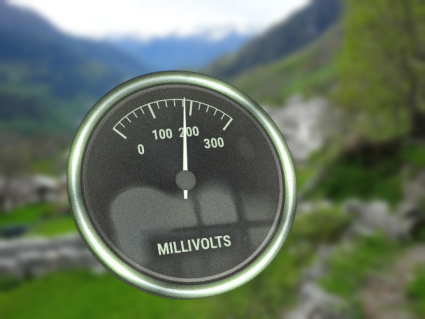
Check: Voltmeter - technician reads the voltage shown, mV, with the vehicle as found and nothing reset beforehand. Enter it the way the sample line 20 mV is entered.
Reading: 180 mV
